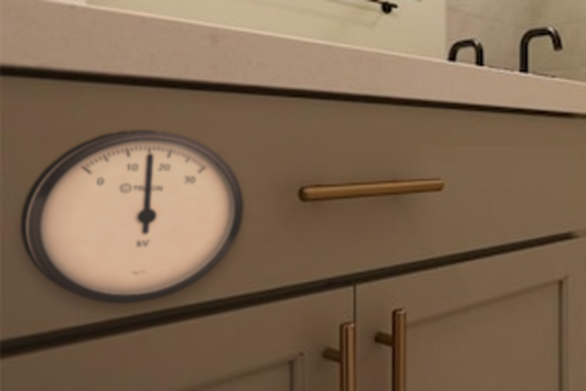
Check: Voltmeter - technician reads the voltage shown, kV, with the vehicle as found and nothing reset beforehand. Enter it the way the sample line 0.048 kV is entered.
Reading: 15 kV
